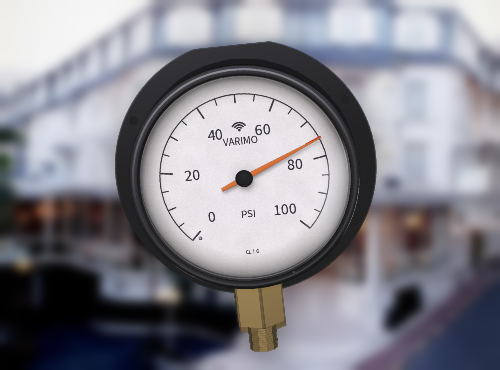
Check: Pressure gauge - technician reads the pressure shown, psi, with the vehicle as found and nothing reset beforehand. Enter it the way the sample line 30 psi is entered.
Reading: 75 psi
